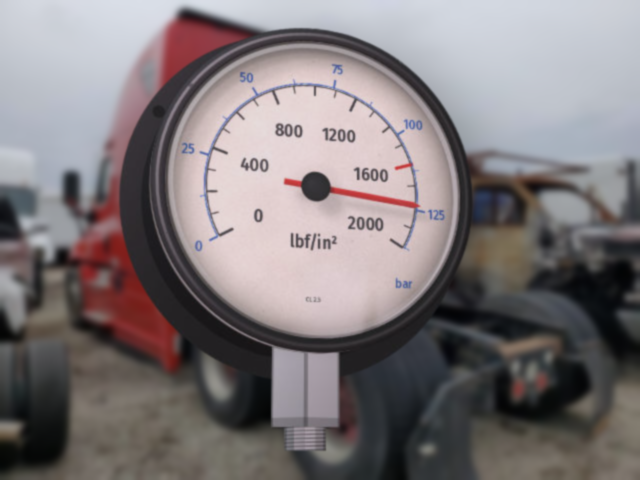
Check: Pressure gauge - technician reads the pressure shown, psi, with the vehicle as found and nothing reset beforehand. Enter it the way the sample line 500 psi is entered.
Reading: 1800 psi
